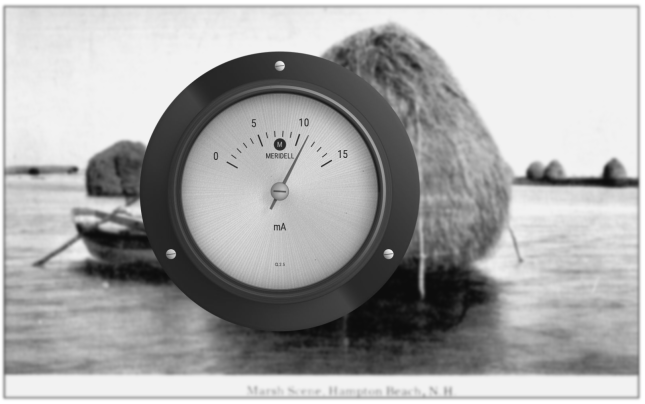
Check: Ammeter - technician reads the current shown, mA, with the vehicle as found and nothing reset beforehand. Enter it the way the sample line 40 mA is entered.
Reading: 11 mA
